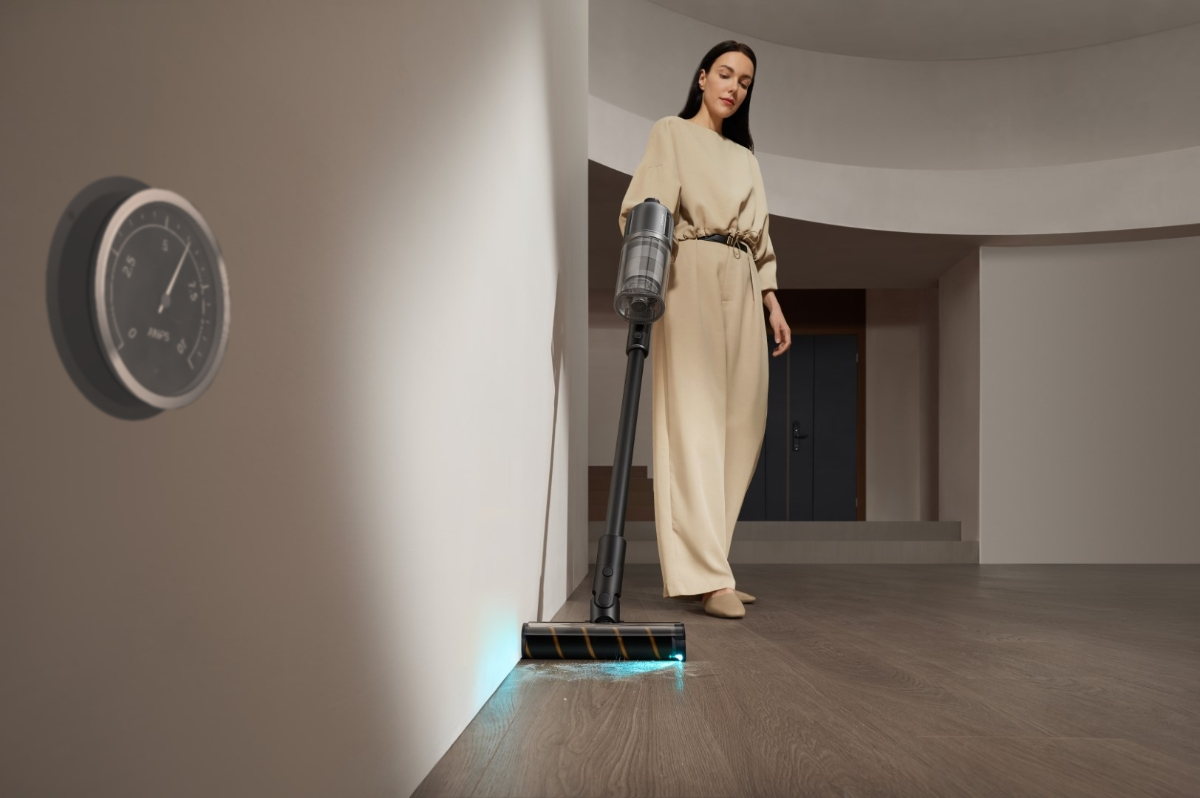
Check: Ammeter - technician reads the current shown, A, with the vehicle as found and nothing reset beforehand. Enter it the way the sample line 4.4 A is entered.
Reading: 6 A
